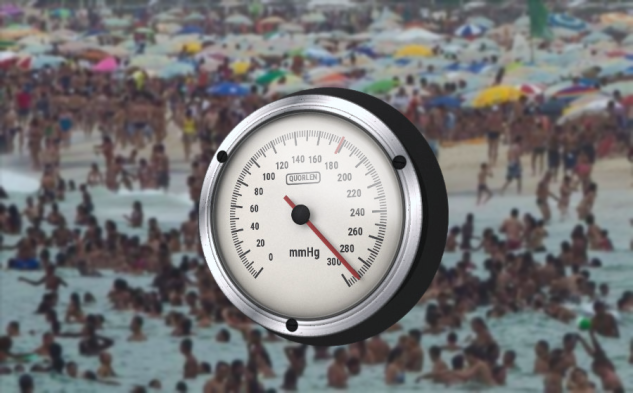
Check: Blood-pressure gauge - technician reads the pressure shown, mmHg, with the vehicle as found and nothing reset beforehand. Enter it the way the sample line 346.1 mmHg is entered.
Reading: 290 mmHg
